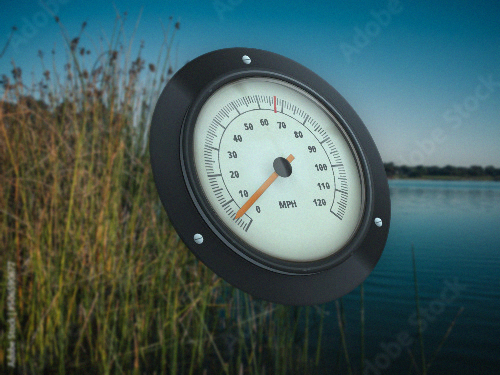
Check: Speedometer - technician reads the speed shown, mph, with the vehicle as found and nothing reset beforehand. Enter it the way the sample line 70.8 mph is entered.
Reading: 5 mph
